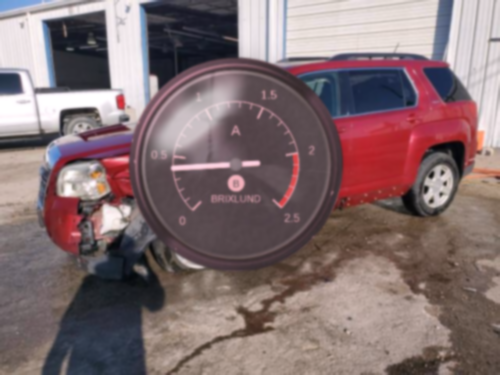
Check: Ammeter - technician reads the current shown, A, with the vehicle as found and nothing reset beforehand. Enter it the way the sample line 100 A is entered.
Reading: 0.4 A
